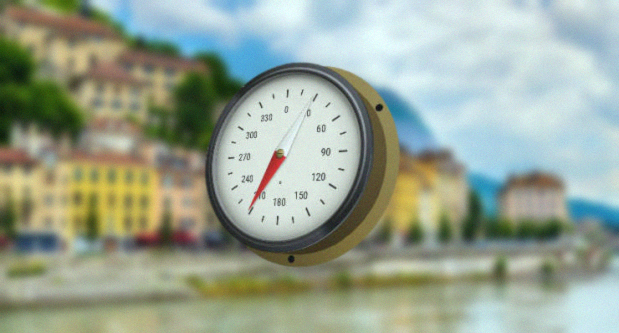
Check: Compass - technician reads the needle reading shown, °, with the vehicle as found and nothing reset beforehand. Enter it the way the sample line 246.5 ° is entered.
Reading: 210 °
